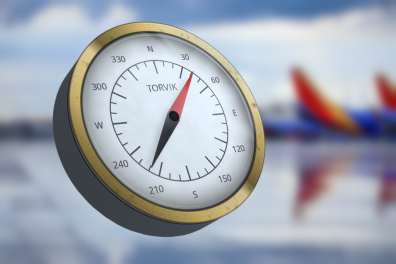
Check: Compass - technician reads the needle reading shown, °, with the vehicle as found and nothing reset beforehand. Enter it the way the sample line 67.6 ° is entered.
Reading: 40 °
